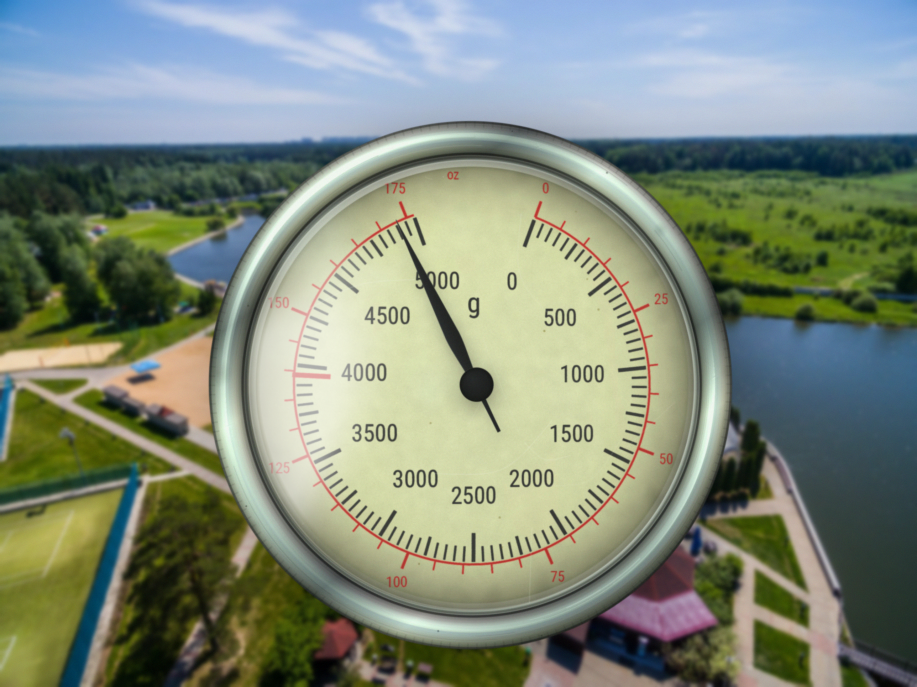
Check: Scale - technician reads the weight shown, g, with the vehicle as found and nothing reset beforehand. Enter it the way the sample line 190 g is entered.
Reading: 4900 g
